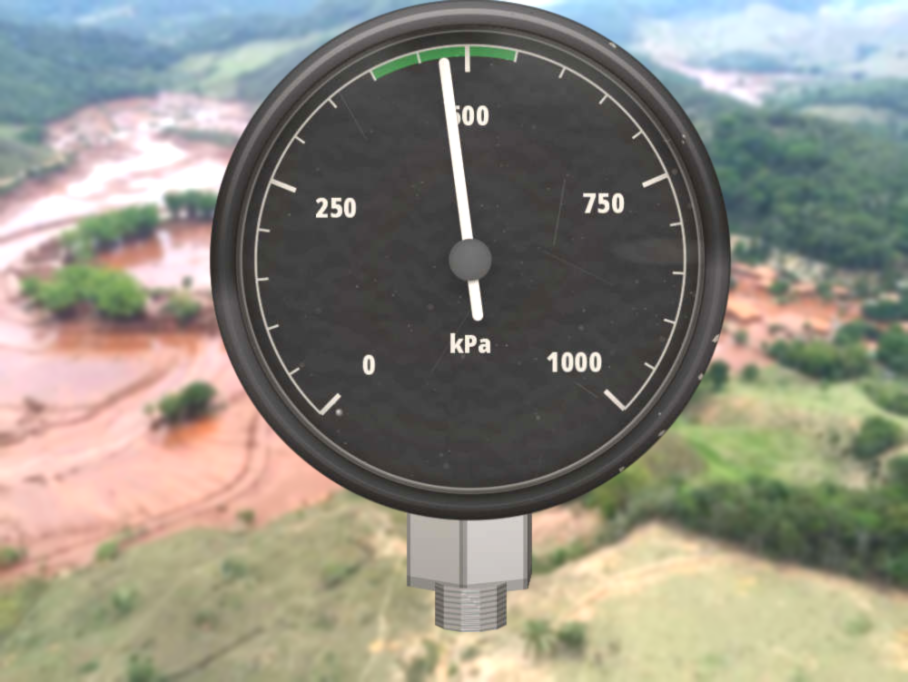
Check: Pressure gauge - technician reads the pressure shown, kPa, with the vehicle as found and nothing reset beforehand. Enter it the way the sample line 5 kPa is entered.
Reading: 475 kPa
